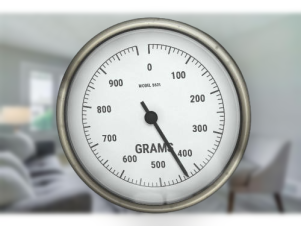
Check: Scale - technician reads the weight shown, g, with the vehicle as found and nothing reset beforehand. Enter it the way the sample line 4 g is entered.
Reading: 430 g
